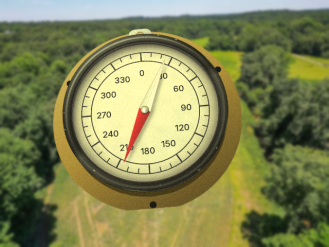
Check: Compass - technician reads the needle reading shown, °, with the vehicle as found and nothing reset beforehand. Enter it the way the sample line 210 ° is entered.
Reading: 205 °
